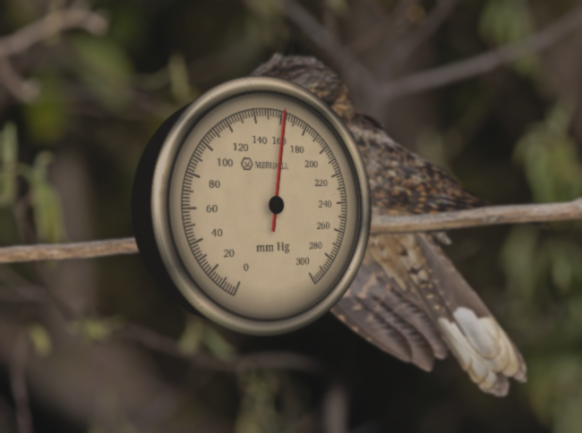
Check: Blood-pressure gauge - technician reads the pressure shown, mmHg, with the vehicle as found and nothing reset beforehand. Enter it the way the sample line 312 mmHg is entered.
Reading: 160 mmHg
